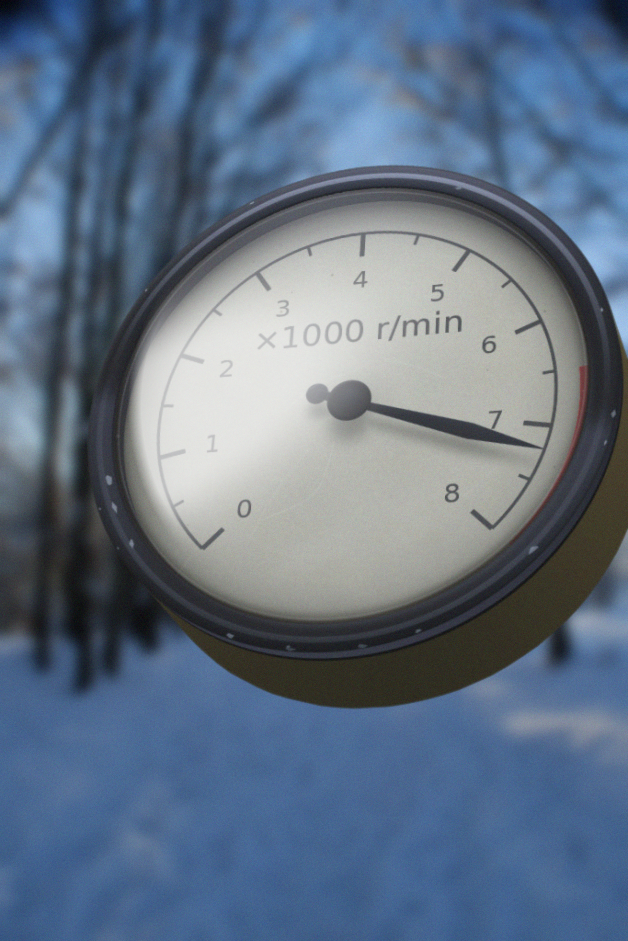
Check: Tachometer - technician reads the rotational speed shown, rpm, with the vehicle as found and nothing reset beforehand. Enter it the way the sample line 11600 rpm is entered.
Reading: 7250 rpm
